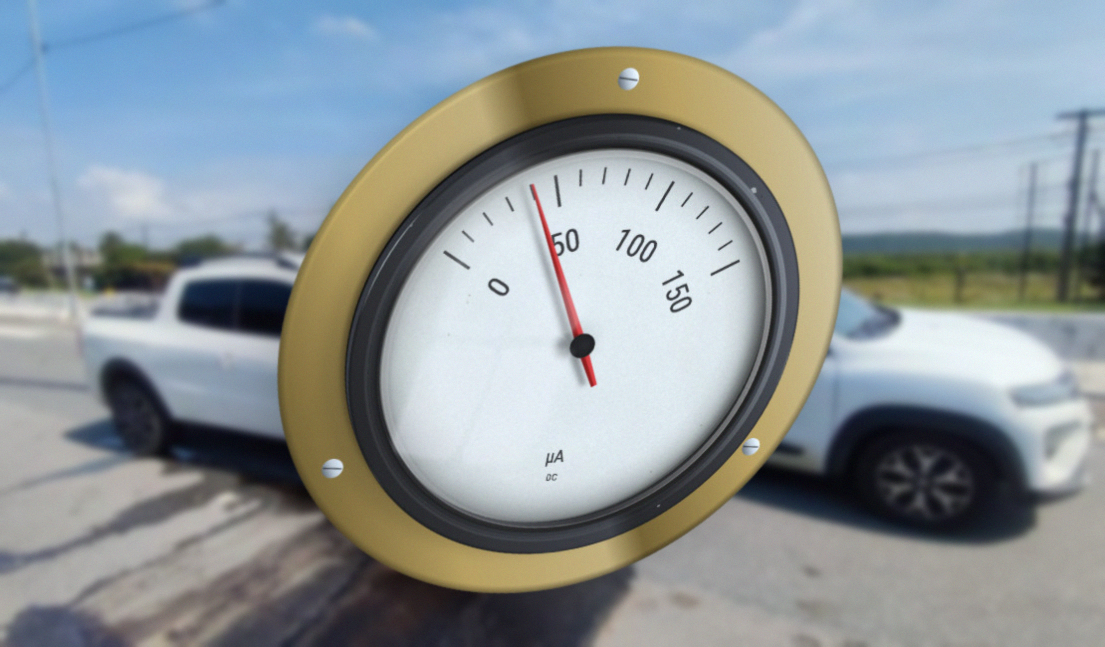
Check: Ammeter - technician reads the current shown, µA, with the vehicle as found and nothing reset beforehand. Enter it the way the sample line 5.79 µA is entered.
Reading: 40 µA
